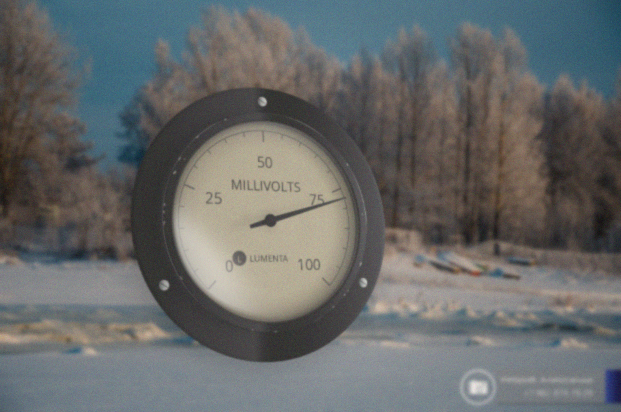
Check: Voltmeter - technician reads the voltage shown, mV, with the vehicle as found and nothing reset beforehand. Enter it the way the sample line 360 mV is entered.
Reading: 77.5 mV
